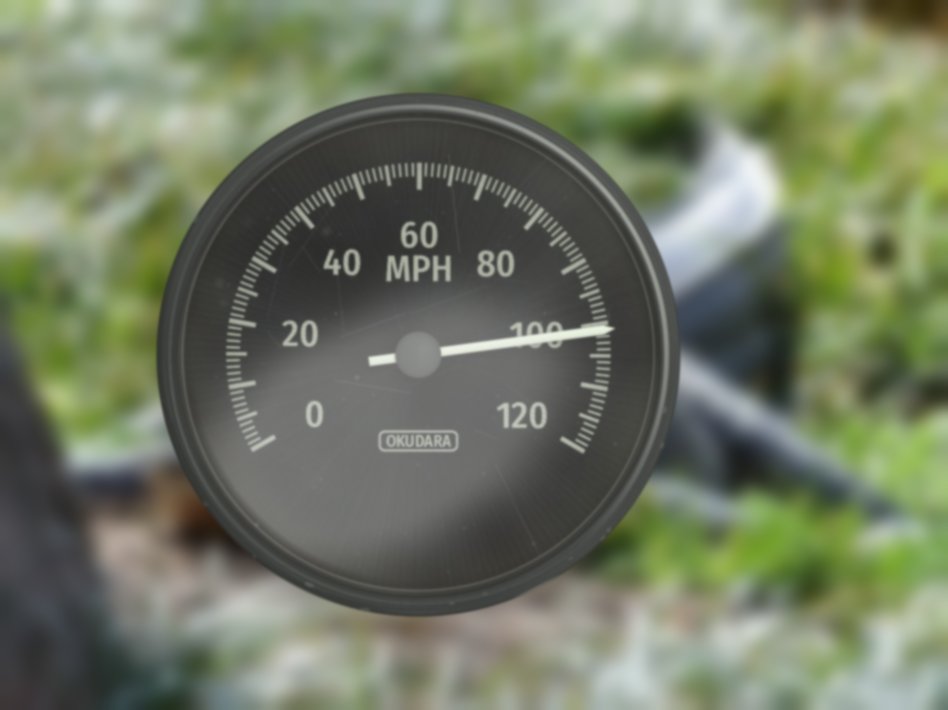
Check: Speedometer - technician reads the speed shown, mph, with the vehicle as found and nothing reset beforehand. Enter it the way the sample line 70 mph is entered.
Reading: 101 mph
